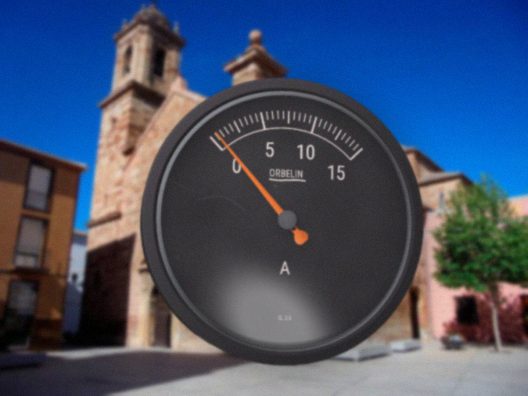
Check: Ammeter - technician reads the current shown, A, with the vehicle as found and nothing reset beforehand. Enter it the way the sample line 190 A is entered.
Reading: 0.5 A
